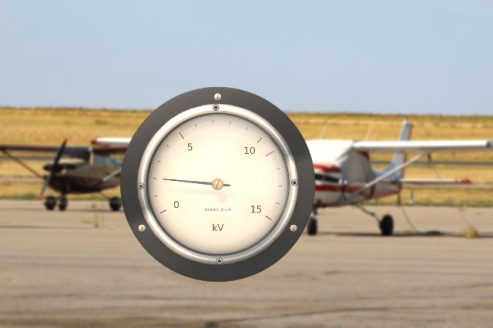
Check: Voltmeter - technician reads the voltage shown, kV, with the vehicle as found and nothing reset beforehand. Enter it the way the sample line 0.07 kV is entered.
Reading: 2 kV
